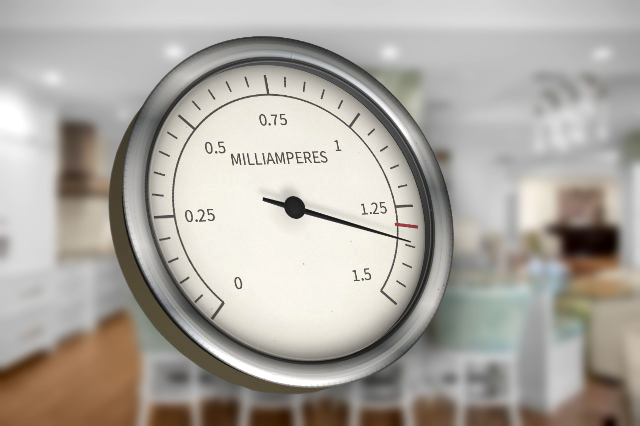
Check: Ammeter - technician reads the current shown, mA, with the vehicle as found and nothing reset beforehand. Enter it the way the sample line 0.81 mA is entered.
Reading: 1.35 mA
